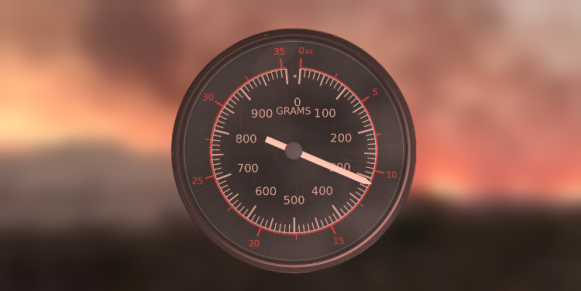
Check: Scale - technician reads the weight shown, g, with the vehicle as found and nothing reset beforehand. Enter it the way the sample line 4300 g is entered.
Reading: 310 g
